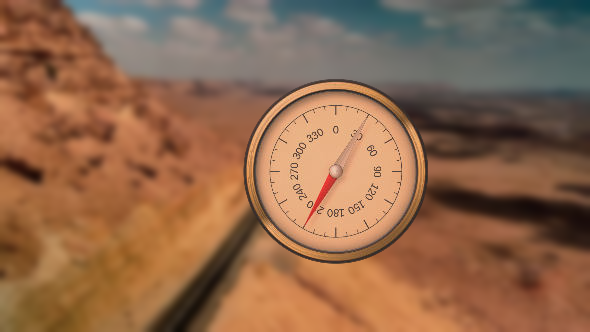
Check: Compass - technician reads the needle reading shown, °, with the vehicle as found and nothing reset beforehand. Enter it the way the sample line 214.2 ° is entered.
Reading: 210 °
